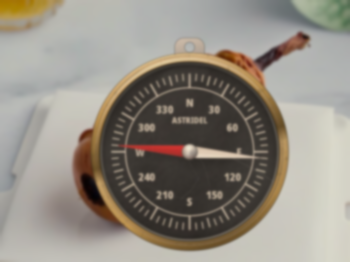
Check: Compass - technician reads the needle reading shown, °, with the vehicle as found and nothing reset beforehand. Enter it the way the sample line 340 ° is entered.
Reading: 275 °
